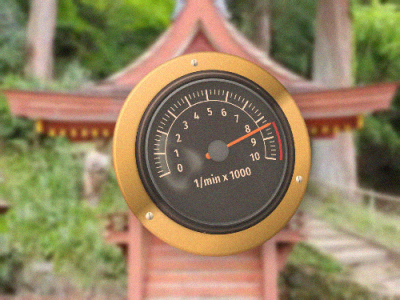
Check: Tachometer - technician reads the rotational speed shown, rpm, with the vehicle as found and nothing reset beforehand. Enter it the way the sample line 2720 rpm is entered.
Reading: 8400 rpm
